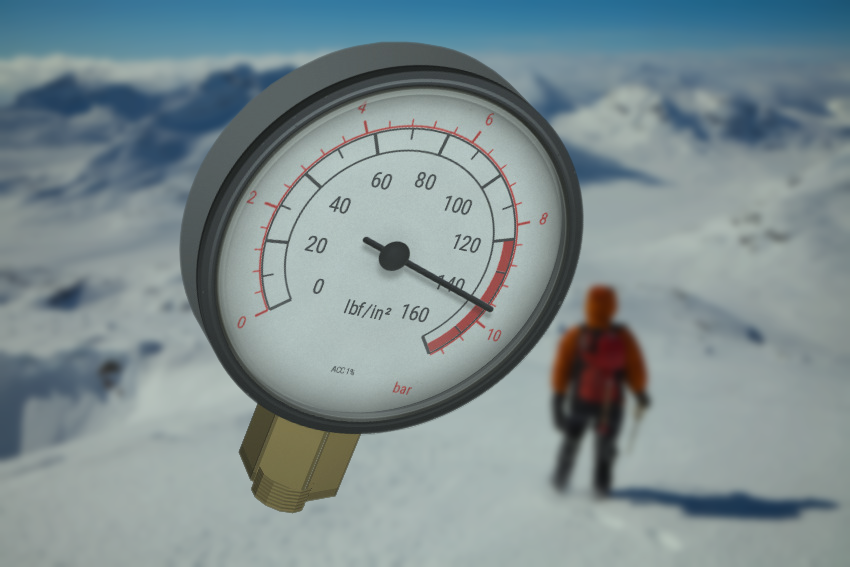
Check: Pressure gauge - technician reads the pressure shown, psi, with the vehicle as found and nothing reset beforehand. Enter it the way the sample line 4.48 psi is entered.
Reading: 140 psi
